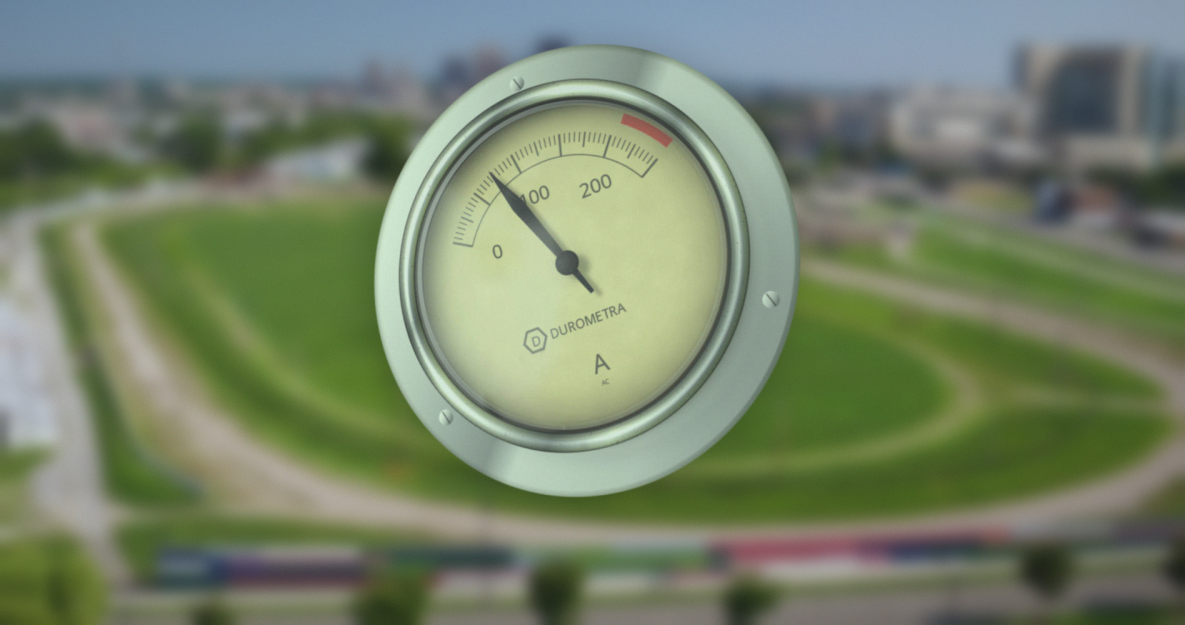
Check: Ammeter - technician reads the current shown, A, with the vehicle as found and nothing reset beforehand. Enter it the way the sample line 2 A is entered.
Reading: 75 A
